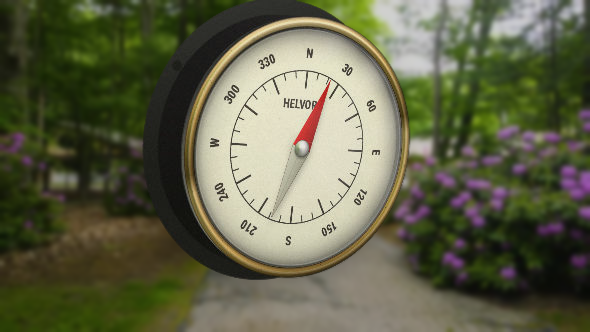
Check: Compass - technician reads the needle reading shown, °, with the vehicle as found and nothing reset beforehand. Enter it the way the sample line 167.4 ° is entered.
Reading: 20 °
